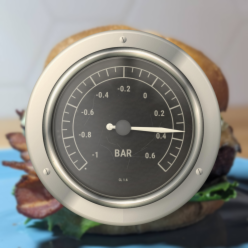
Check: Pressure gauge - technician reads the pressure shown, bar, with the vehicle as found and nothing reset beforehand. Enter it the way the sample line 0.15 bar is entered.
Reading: 0.35 bar
